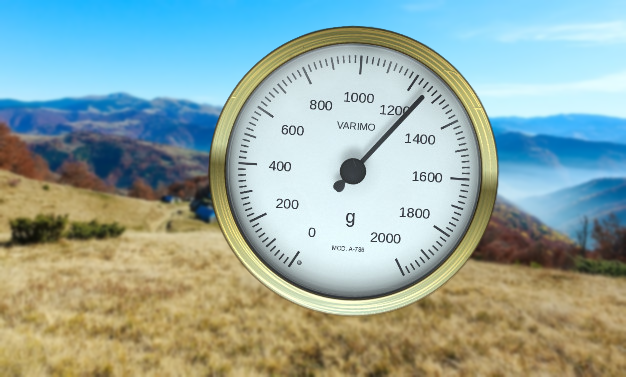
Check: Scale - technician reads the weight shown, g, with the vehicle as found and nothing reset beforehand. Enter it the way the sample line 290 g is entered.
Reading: 1260 g
